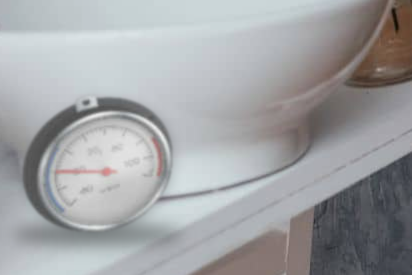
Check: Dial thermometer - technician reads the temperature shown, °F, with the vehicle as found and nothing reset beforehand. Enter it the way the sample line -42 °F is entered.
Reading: -20 °F
